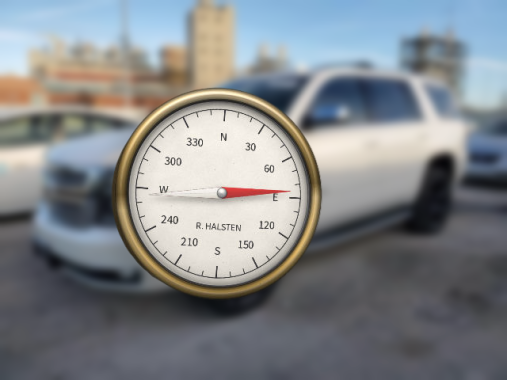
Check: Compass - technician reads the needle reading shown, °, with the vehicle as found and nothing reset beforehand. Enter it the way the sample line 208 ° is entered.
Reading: 85 °
